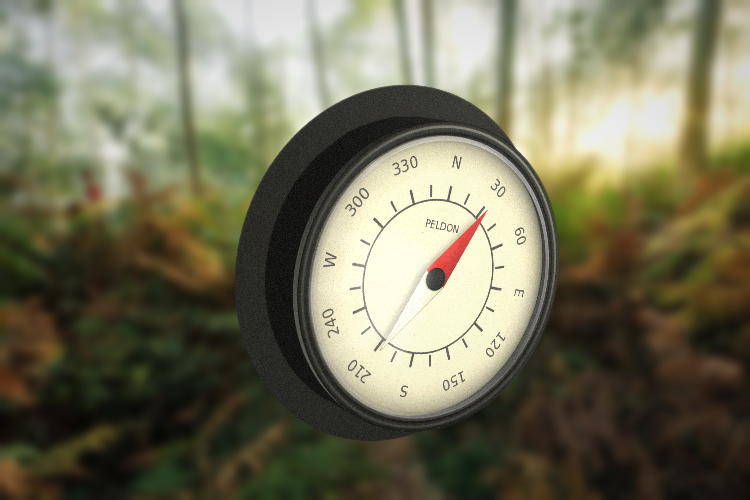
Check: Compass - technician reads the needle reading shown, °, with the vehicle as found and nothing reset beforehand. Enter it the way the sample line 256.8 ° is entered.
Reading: 30 °
